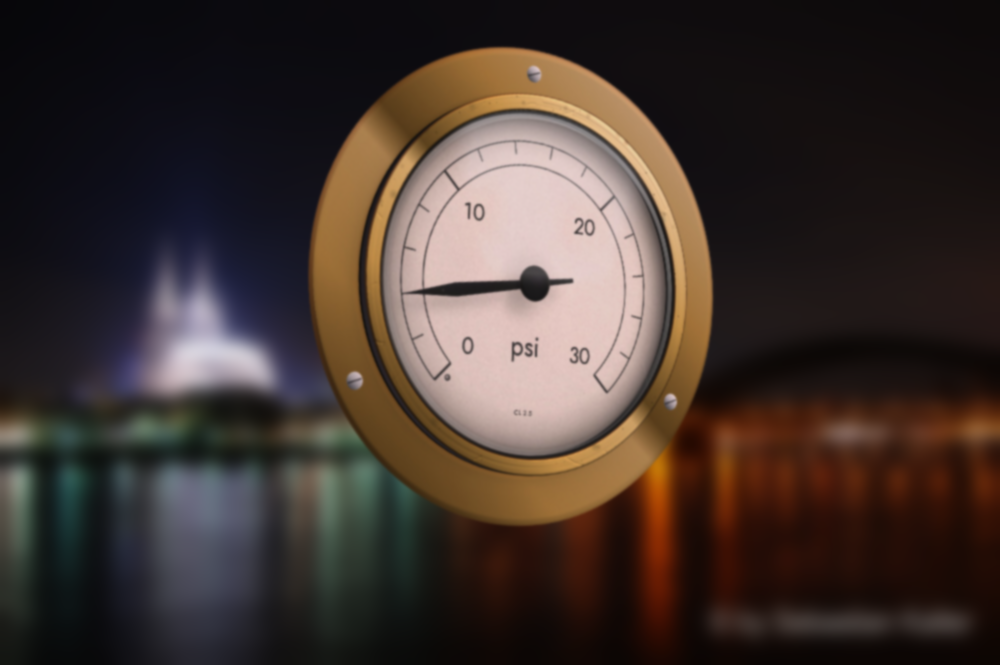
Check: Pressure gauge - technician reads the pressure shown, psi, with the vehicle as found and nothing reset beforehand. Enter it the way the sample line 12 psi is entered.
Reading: 4 psi
